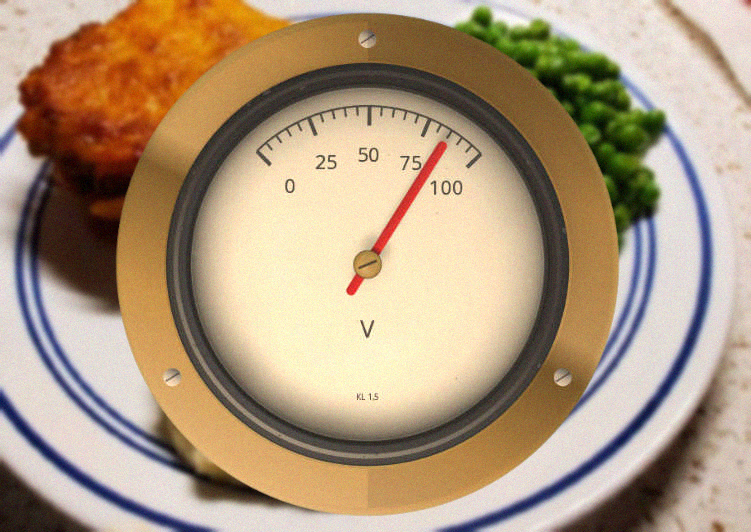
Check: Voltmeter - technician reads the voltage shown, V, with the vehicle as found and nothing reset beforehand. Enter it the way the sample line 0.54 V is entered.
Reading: 85 V
